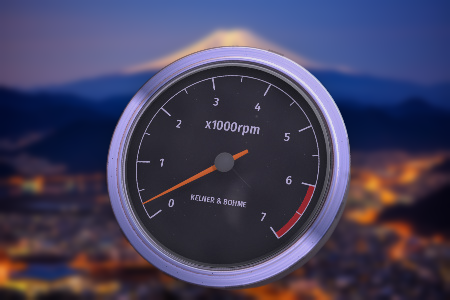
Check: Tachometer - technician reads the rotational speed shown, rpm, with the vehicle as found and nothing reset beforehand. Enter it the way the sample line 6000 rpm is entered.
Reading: 250 rpm
